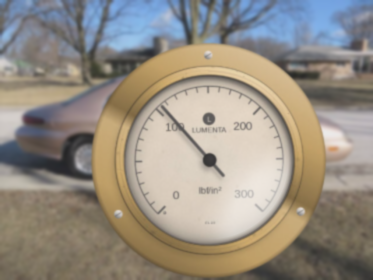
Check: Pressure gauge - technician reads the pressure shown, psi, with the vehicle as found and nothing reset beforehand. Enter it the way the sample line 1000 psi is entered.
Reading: 105 psi
